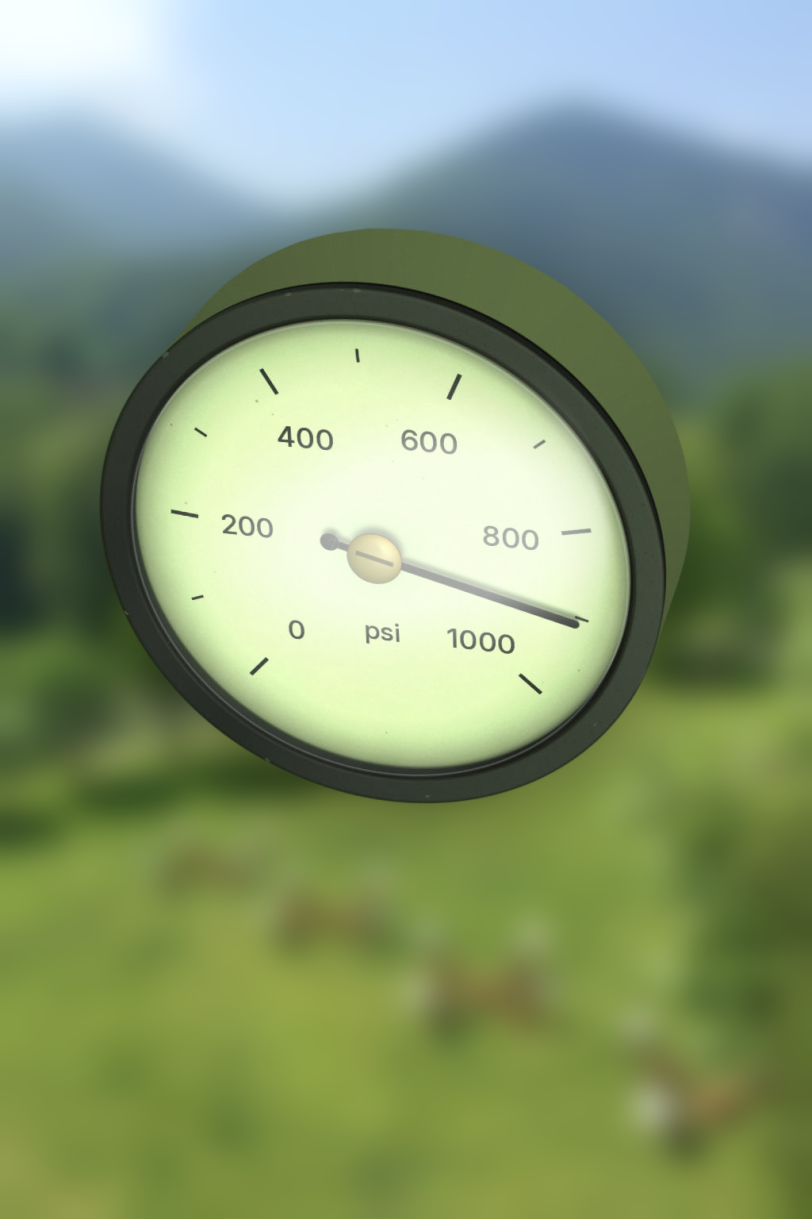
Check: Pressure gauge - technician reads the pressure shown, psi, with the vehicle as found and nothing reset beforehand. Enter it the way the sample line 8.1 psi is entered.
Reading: 900 psi
